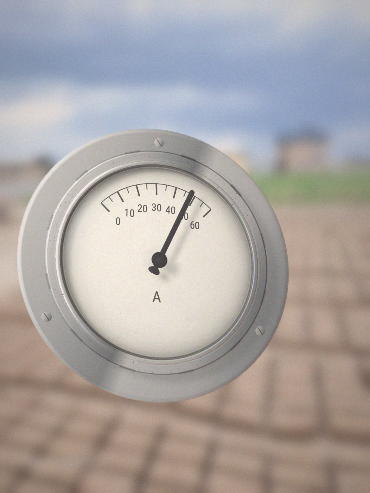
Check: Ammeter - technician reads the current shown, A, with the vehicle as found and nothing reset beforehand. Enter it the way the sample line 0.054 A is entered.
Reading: 47.5 A
